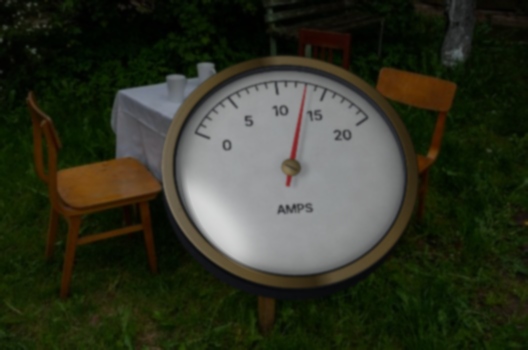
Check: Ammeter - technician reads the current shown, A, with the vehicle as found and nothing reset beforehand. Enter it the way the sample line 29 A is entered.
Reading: 13 A
